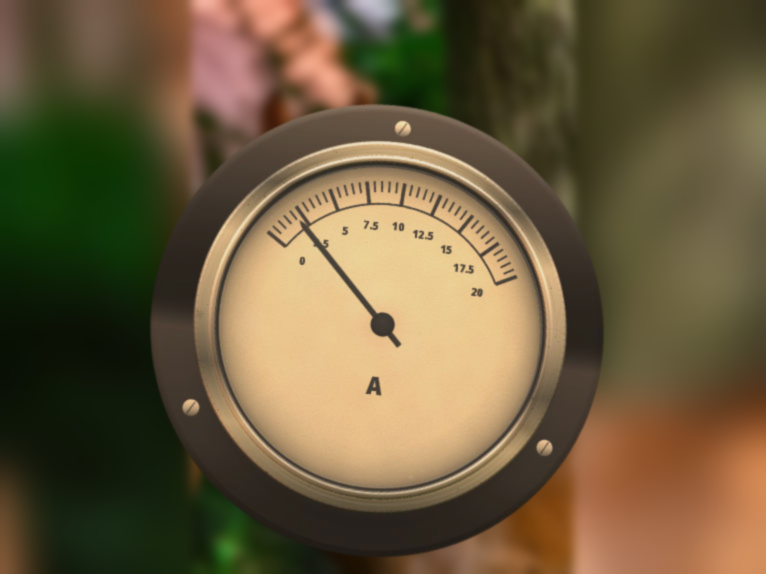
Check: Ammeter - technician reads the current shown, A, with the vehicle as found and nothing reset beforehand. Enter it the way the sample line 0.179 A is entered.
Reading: 2 A
